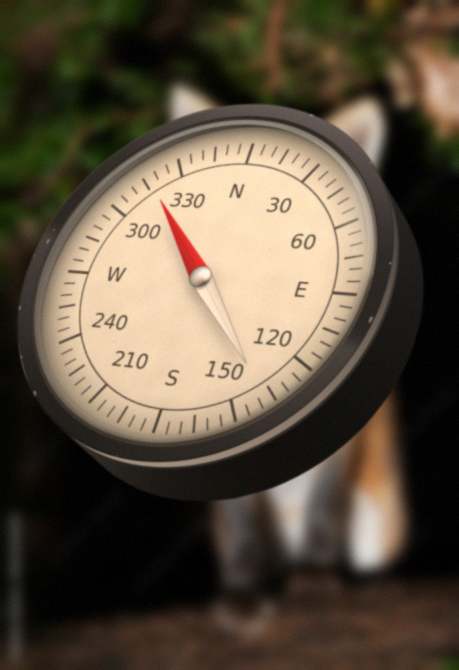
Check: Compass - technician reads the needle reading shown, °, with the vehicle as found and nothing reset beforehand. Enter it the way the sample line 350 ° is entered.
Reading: 317.5 °
